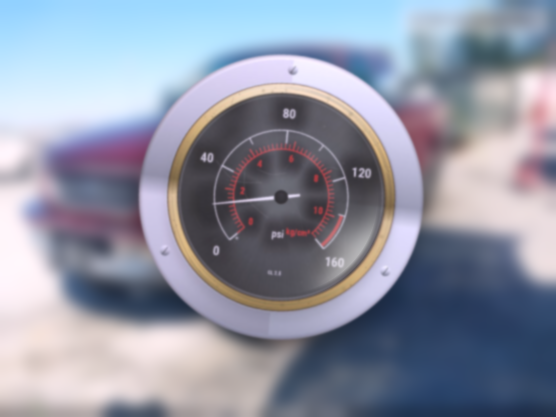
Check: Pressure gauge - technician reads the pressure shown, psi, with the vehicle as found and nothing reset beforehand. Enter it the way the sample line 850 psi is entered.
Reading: 20 psi
